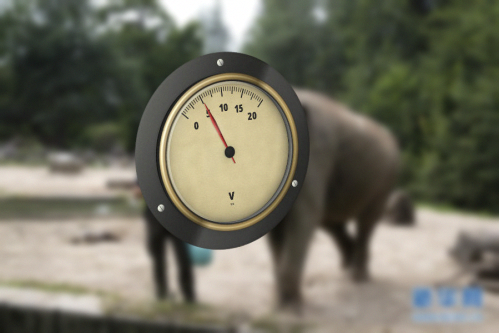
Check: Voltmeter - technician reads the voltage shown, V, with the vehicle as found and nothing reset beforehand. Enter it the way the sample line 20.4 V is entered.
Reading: 5 V
